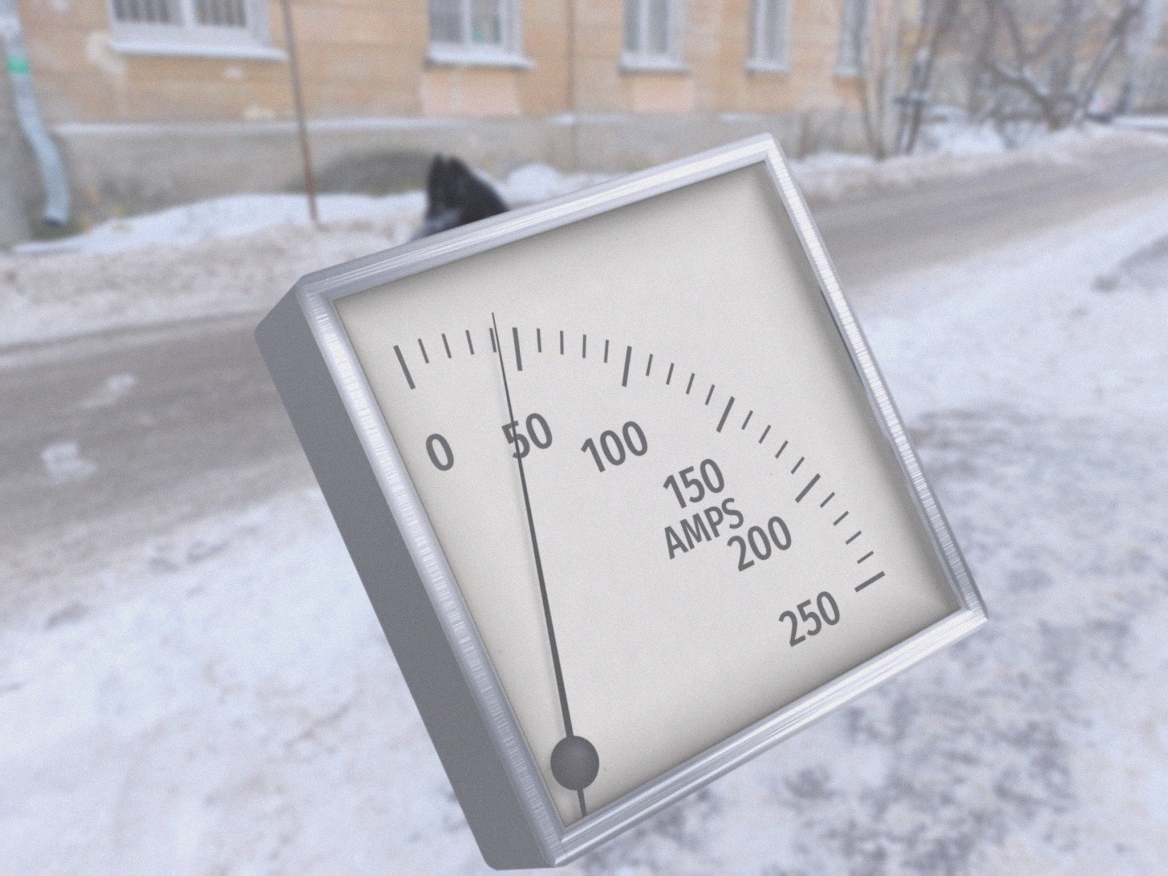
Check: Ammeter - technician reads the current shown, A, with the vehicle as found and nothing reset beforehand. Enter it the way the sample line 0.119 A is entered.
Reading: 40 A
